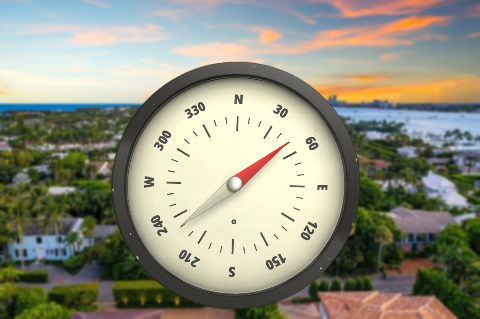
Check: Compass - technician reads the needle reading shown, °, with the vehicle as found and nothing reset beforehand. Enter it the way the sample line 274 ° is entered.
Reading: 50 °
